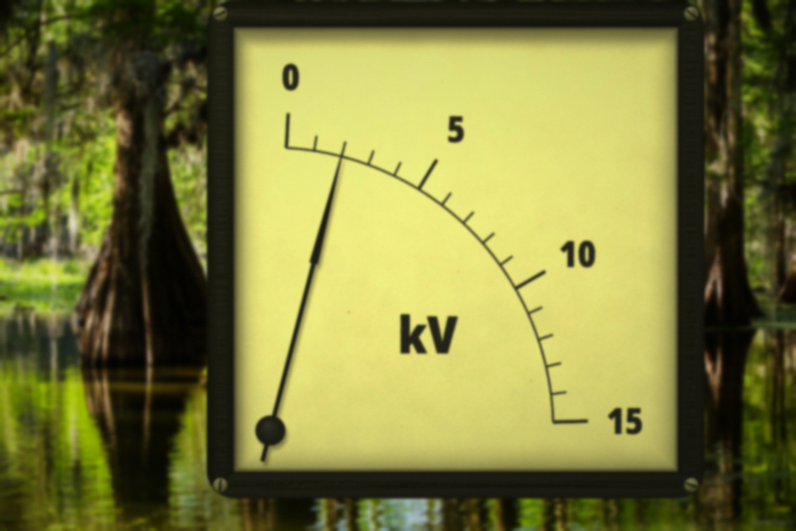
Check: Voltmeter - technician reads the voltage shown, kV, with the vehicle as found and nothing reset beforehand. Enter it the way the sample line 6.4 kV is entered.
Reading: 2 kV
